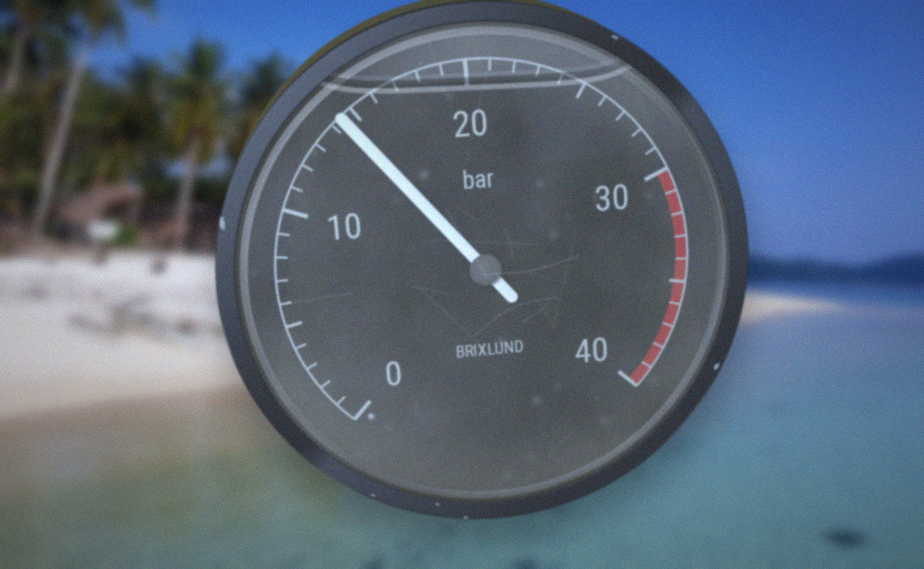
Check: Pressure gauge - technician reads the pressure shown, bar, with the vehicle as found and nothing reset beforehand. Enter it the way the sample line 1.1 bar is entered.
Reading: 14.5 bar
